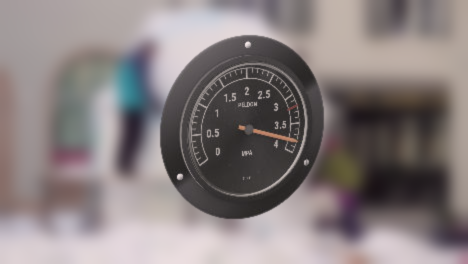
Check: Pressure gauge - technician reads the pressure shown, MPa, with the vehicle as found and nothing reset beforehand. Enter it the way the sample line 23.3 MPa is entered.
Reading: 3.8 MPa
